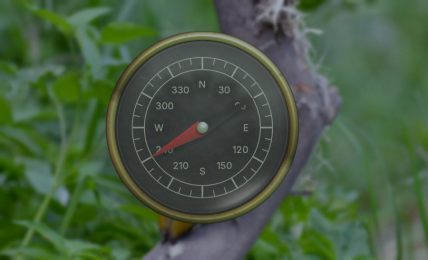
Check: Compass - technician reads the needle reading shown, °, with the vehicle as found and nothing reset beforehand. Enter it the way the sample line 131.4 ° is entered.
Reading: 240 °
